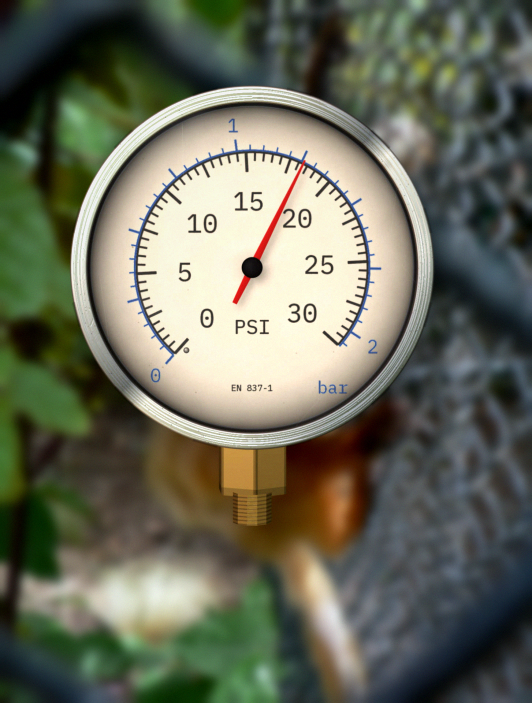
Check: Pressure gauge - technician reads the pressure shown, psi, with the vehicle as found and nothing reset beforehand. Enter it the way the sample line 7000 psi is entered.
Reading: 18.25 psi
